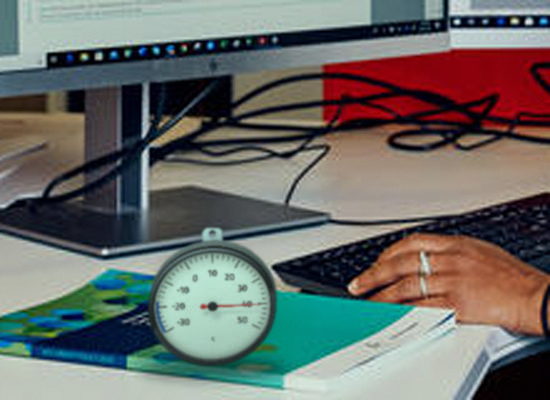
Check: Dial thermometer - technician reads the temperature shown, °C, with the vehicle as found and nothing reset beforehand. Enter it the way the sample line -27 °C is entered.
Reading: 40 °C
